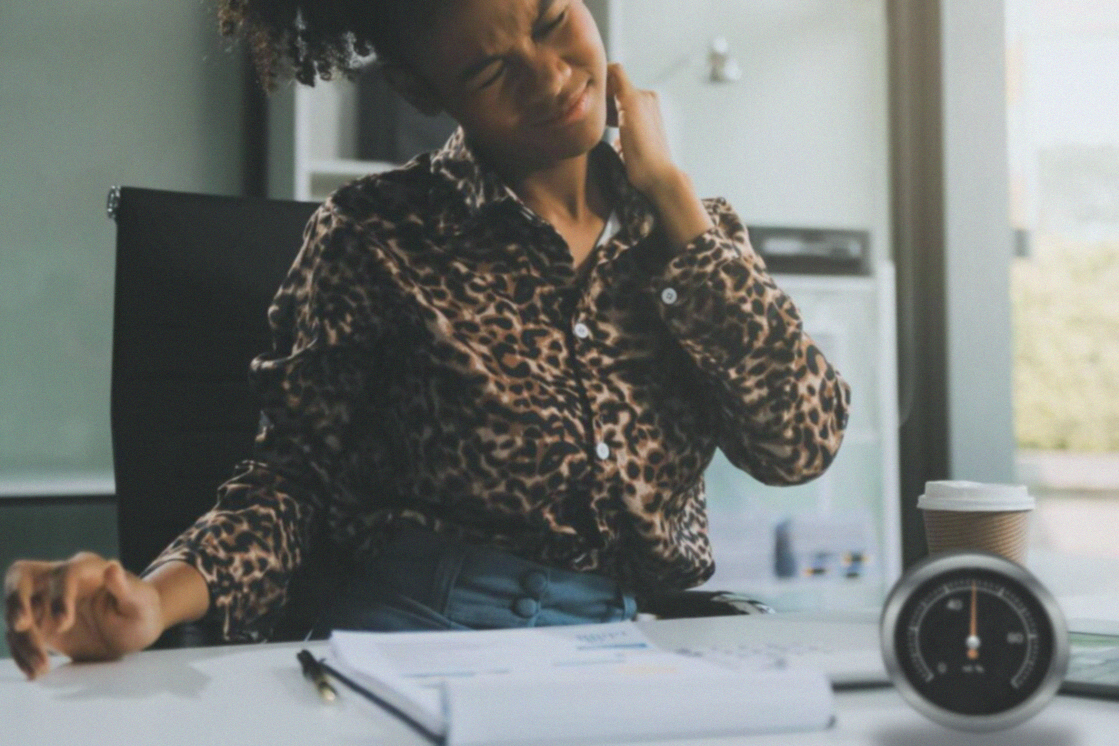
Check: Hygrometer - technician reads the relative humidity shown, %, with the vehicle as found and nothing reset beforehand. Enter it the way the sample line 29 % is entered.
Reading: 50 %
